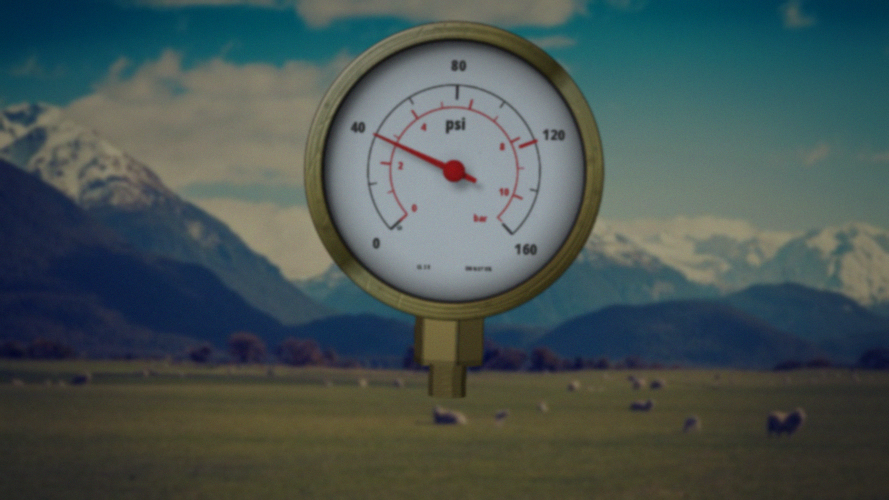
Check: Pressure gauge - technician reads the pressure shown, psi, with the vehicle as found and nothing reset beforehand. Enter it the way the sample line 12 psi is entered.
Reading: 40 psi
